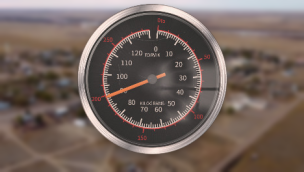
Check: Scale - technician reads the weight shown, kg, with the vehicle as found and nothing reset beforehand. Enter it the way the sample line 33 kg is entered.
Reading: 90 kg
